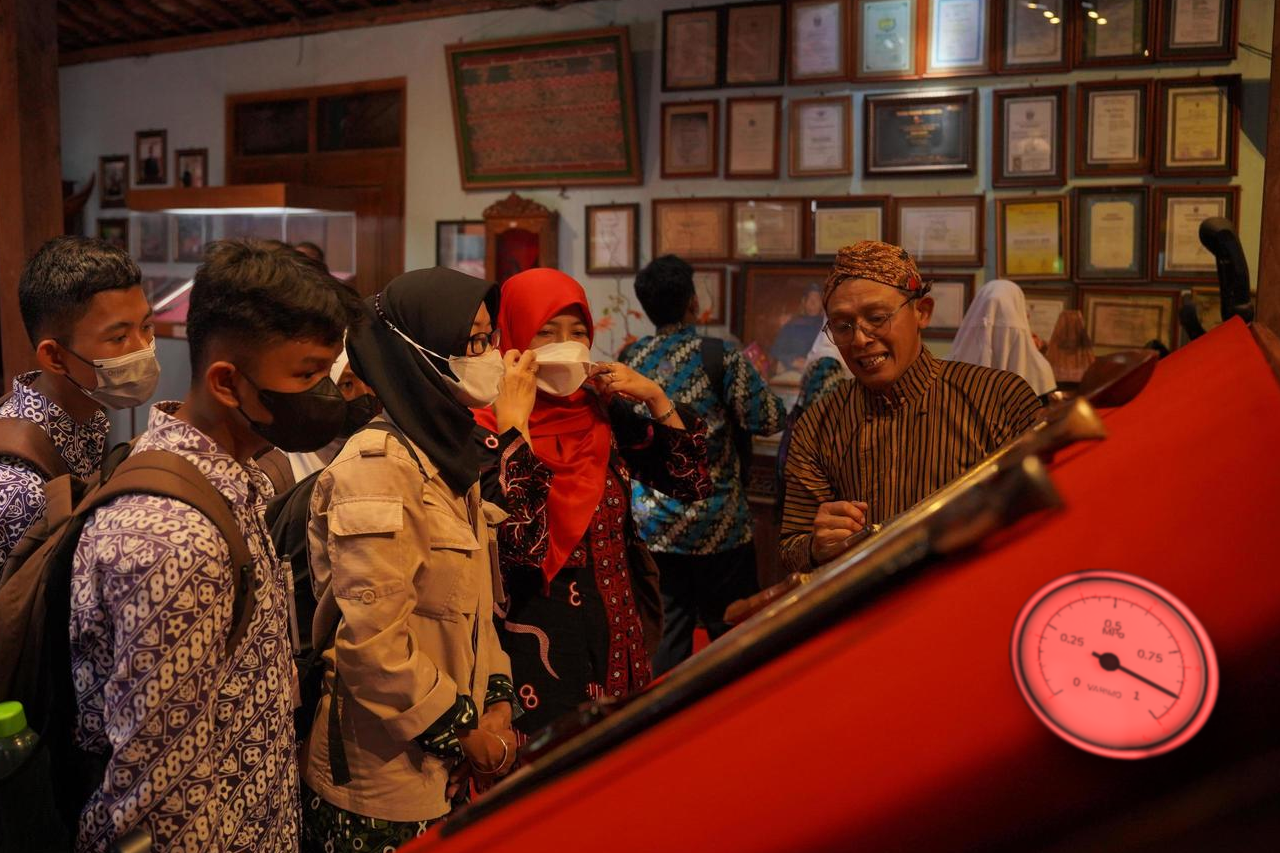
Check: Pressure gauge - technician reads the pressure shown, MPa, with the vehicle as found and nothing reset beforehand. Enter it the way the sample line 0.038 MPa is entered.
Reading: 0.9 MPa
